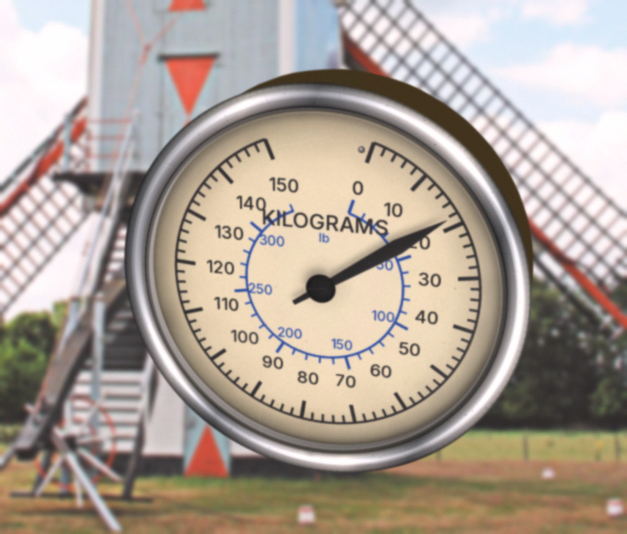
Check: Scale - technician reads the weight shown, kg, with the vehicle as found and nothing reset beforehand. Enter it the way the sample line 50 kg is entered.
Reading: 18 kg
